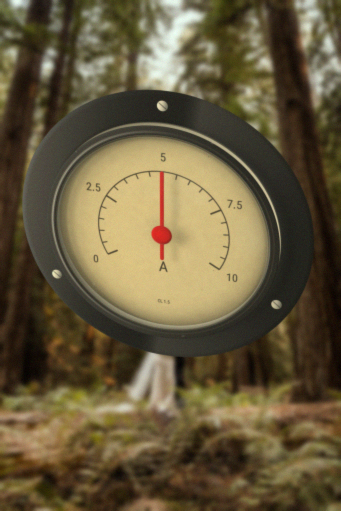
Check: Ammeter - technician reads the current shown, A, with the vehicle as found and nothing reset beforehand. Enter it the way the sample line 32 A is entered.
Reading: 5 A
